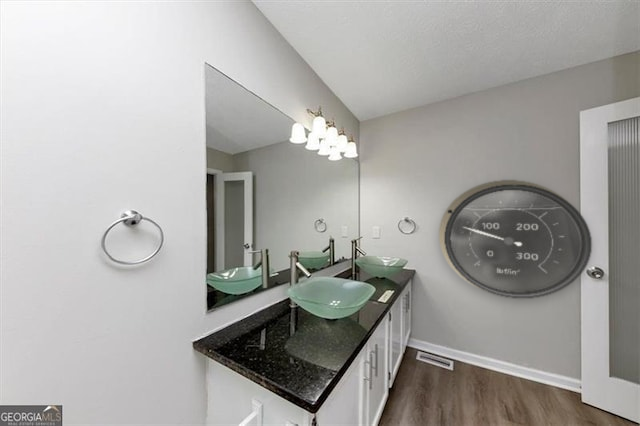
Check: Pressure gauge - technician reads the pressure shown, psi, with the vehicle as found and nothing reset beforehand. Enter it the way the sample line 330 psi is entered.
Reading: 70 psi
